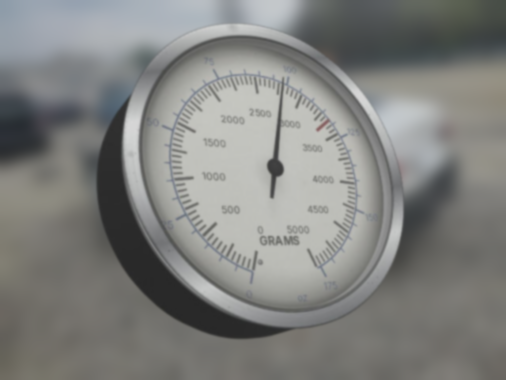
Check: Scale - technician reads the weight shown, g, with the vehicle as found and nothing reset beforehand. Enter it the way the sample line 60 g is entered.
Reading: 2750 g
